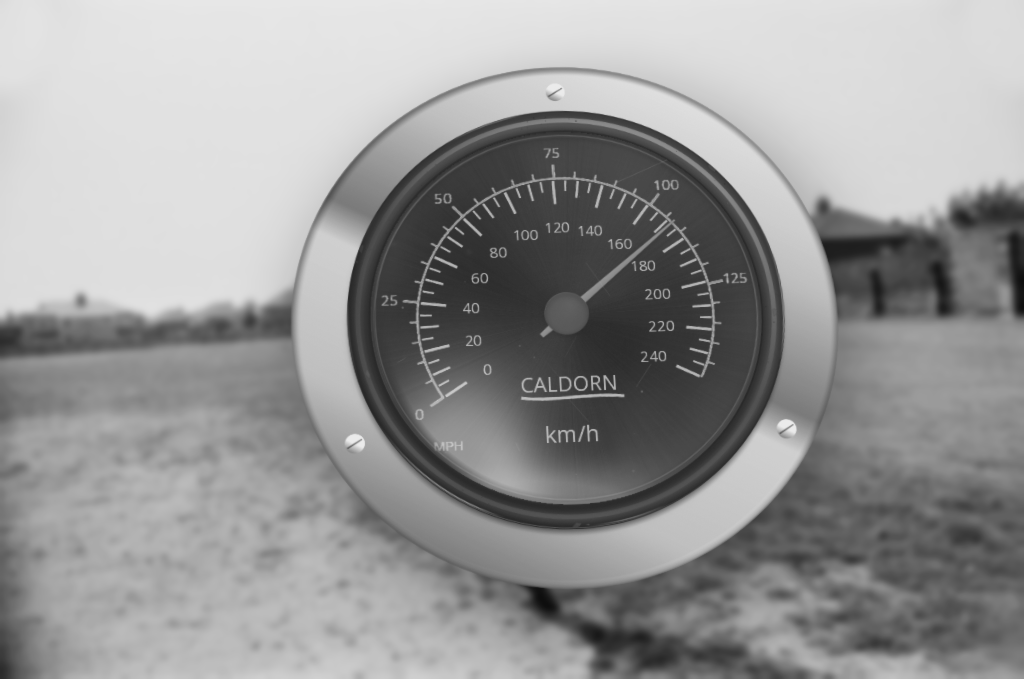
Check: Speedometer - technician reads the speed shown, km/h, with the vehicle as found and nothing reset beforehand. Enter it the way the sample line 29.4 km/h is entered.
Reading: 172.5 km/h
